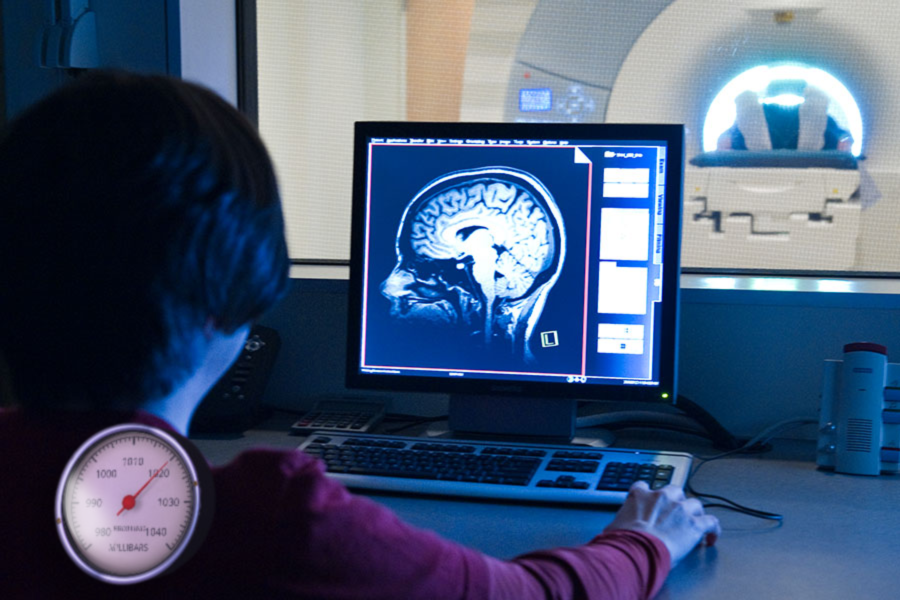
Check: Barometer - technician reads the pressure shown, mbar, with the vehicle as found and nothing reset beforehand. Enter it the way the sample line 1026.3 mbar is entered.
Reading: 1020 mbar
